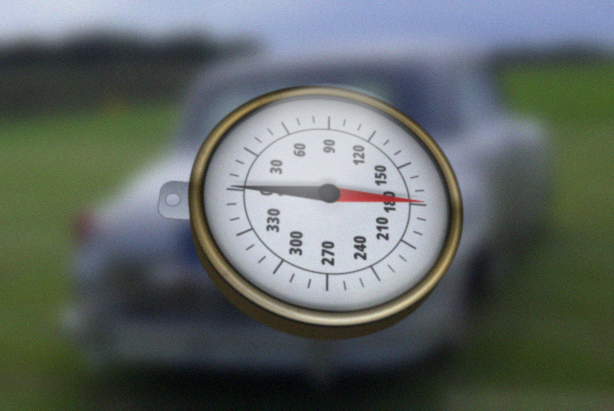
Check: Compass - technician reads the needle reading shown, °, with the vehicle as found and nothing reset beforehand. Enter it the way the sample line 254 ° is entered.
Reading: 180 °
